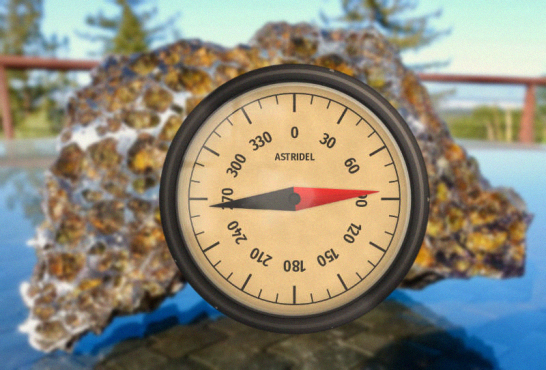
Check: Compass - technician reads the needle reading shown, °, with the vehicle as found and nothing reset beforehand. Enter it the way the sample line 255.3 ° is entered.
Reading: 85 °
